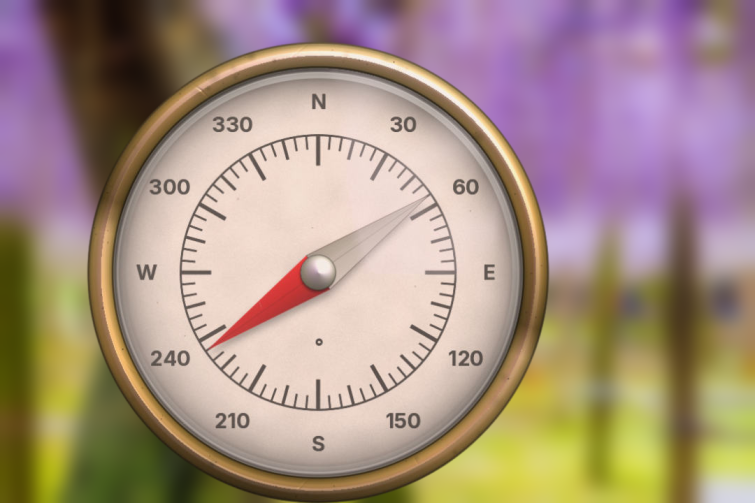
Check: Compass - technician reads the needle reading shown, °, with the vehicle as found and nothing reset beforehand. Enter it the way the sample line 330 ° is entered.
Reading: 235 °
